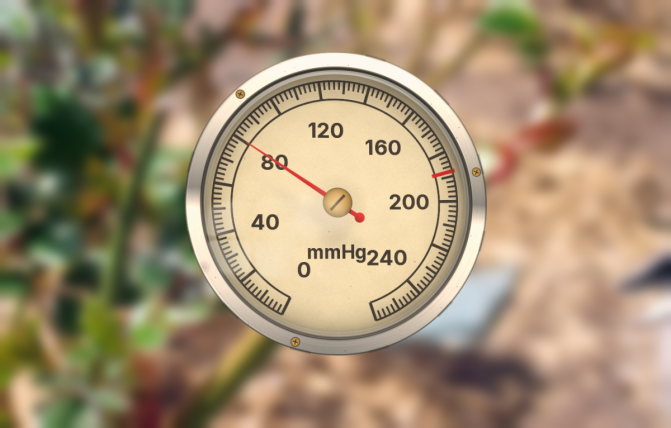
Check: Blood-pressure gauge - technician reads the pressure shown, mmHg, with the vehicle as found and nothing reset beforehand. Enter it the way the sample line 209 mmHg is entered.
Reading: 80 mmHg
